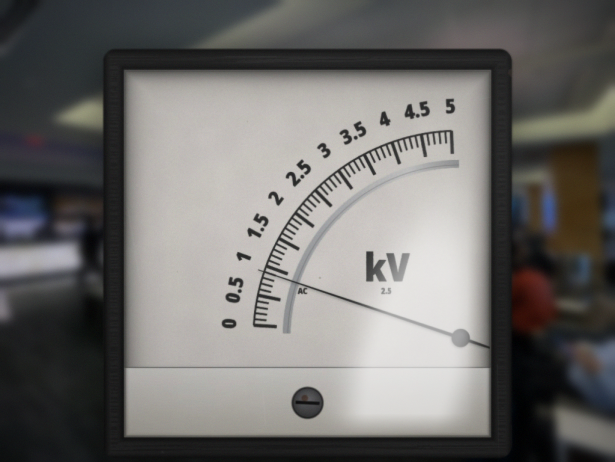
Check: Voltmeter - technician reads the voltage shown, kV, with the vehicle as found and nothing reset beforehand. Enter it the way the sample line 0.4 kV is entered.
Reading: 0.9 kV
